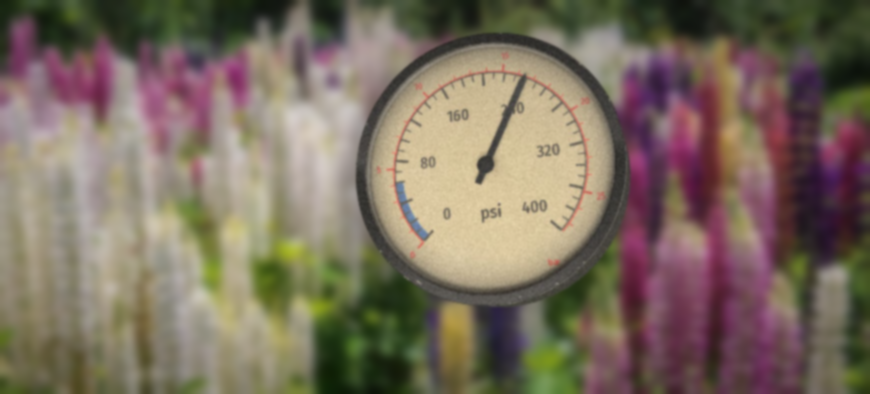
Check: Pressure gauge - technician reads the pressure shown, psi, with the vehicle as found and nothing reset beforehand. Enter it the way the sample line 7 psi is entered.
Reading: 240 psi
